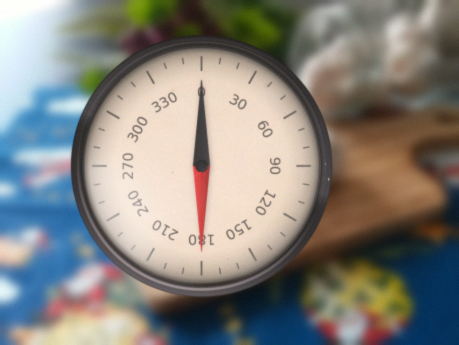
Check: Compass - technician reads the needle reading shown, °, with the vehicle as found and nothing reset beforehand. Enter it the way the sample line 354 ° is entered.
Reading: 180 °
